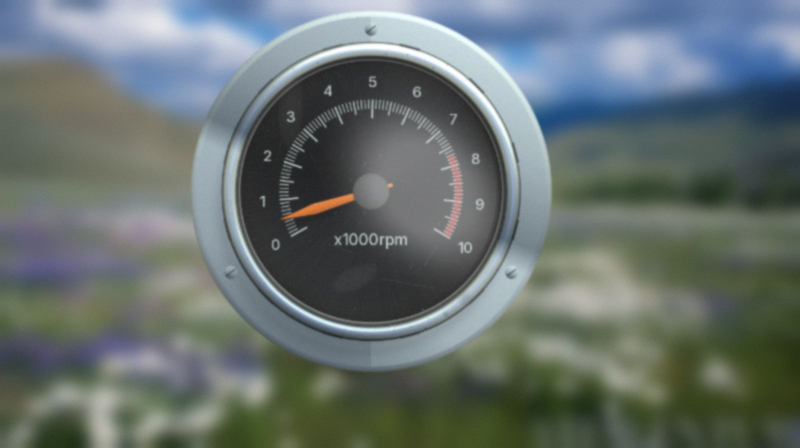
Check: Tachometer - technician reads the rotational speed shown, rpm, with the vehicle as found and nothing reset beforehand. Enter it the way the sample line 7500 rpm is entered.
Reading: 500 rpm
